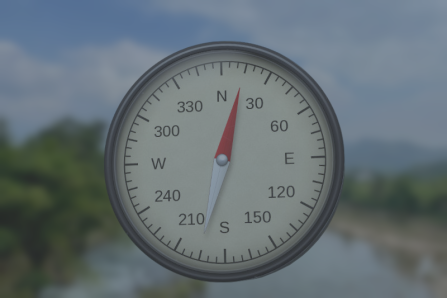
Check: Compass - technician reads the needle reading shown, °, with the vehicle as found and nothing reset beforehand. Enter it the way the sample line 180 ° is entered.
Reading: 15 °
